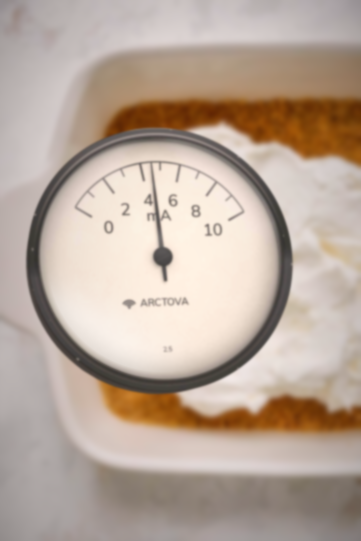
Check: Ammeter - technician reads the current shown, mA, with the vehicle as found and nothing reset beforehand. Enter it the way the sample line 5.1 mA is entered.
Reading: 4.5 mA
